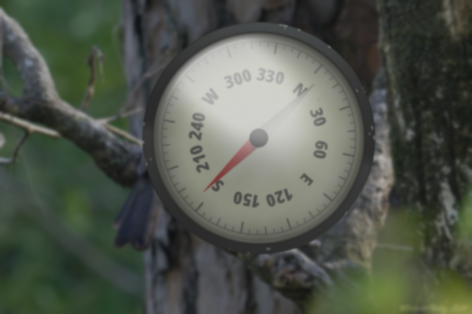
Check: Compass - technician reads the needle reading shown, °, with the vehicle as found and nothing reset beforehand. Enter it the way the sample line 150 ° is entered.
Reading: 185 °
